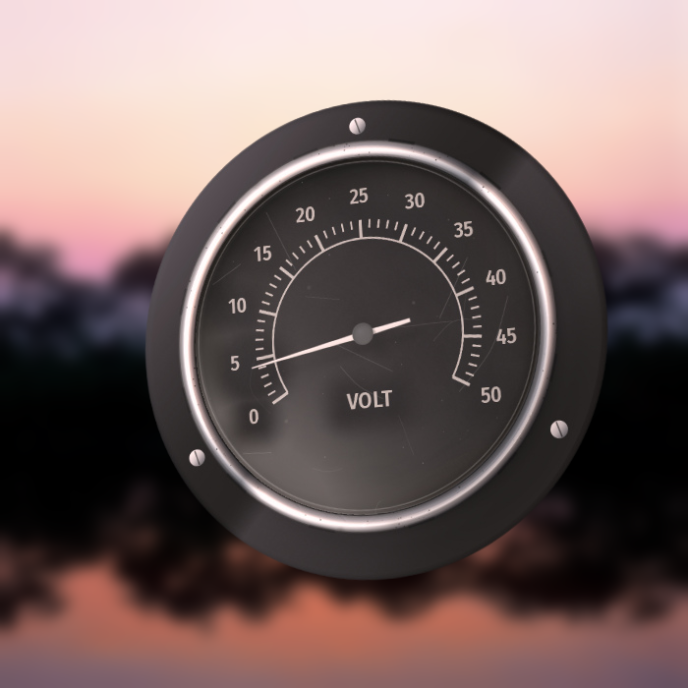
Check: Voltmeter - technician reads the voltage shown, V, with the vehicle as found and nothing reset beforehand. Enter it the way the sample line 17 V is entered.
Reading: 4 V
